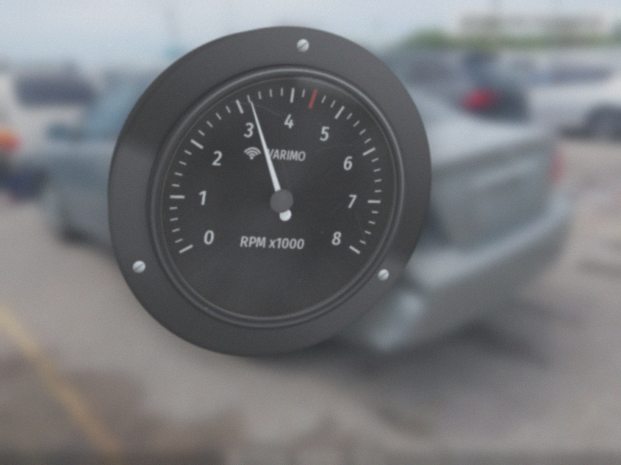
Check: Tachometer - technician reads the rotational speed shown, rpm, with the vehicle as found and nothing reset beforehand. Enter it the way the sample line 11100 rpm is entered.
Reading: 3200 rpm
